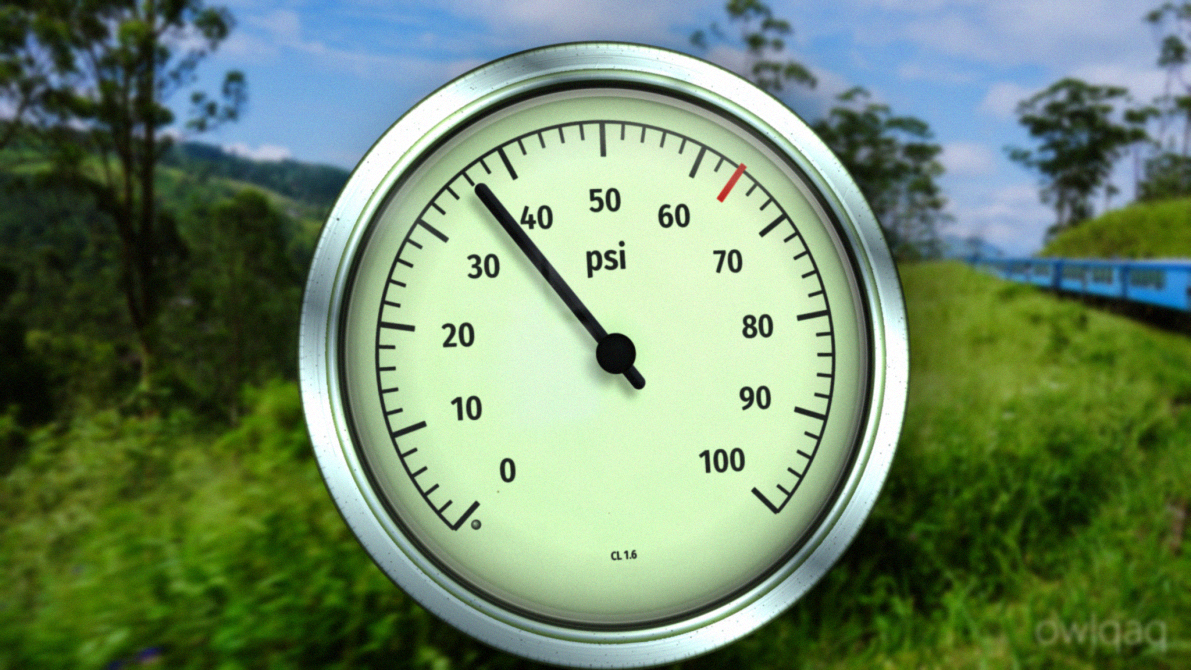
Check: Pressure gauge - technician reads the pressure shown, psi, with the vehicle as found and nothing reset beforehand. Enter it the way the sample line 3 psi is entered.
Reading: 36 psi
